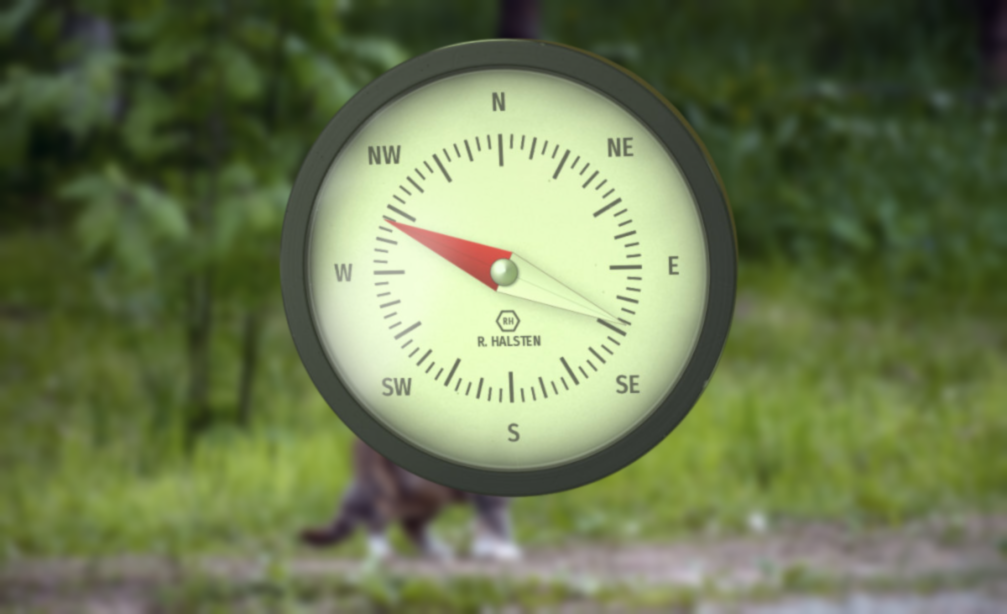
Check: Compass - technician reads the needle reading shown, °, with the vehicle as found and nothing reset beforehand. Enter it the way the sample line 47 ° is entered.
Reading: 295 °
